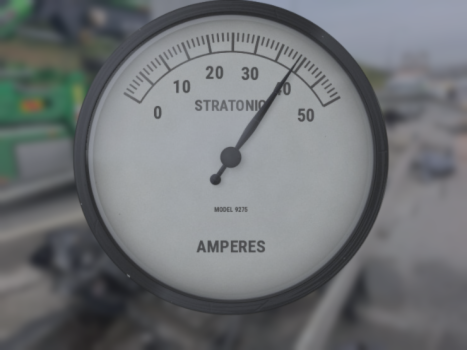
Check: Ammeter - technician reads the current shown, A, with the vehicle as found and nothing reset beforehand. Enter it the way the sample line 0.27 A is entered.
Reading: 39 A
